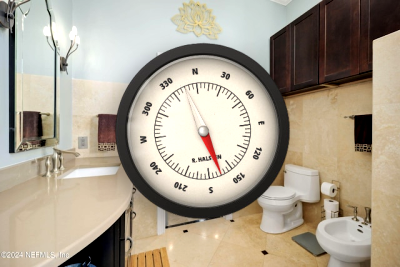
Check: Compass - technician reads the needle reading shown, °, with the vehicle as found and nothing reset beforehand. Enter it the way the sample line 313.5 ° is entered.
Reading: 165 °
